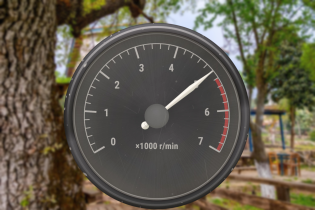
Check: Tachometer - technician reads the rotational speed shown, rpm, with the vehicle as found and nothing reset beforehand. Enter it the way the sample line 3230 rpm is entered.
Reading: 5000 rpm
